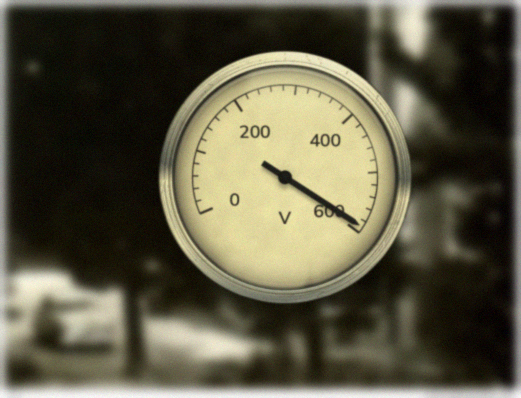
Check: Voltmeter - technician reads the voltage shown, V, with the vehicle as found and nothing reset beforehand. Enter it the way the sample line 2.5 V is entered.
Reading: 590 V
